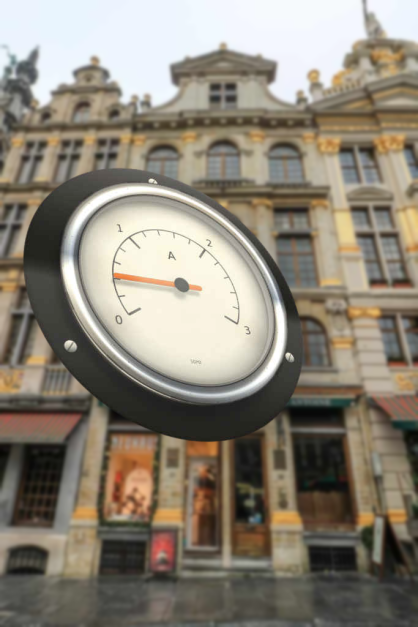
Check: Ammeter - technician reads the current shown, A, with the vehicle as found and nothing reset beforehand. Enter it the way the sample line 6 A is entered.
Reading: 0.4 A
